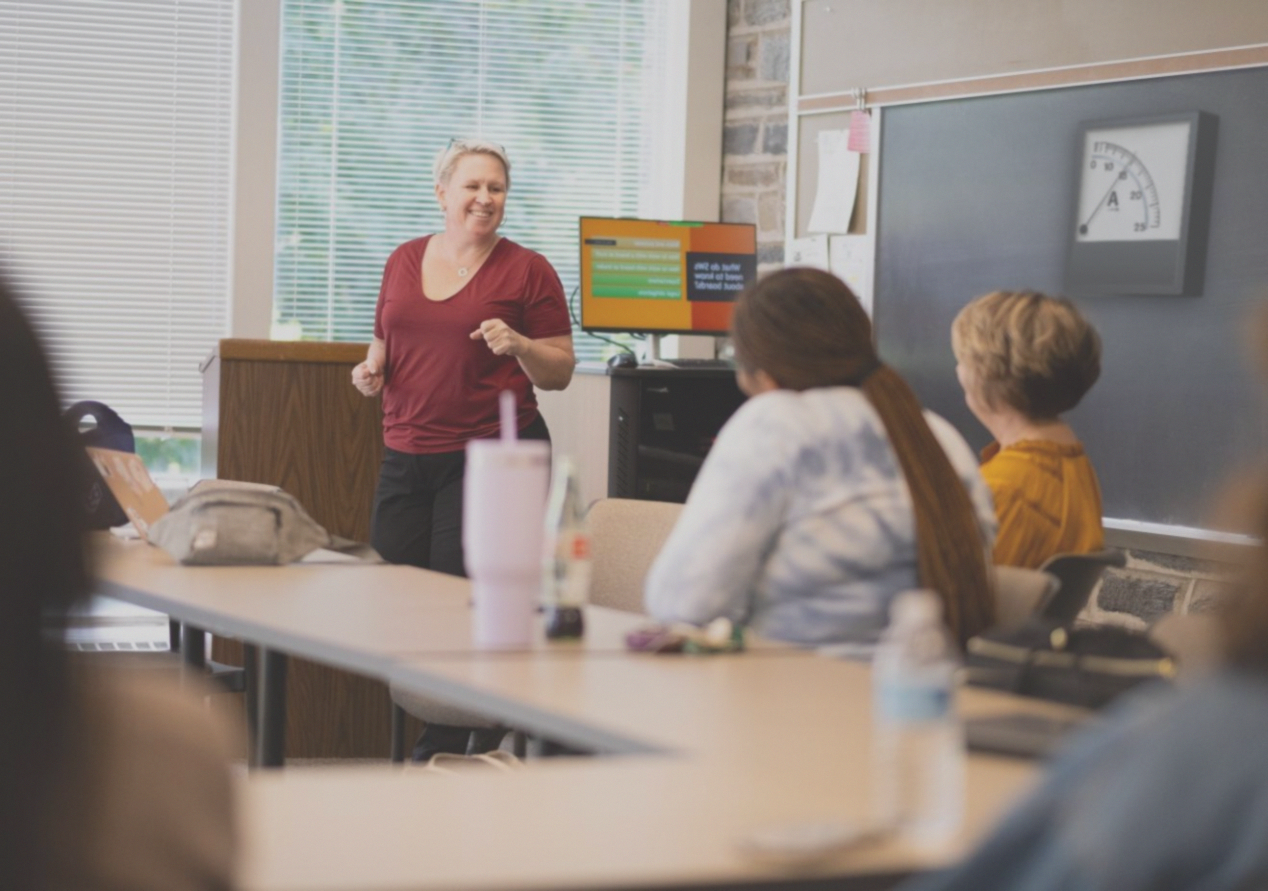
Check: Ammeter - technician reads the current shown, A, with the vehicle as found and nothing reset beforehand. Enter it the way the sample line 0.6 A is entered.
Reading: 15 A
